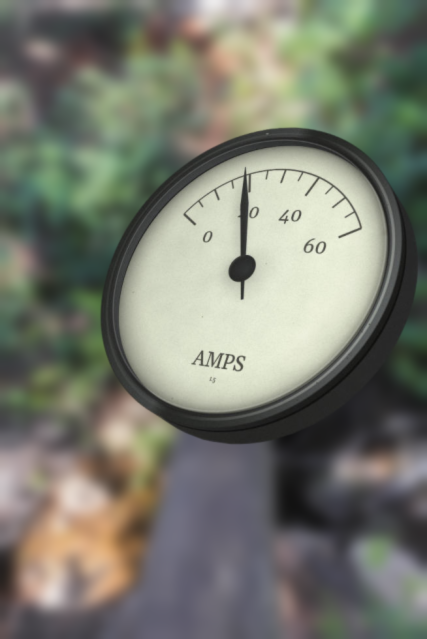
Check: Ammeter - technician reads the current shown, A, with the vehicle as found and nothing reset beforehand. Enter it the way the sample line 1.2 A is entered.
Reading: 20 A
